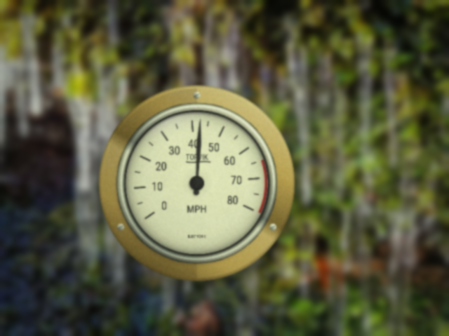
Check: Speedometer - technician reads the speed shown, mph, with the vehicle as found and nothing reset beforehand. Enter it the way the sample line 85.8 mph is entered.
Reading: 42.5 mph
